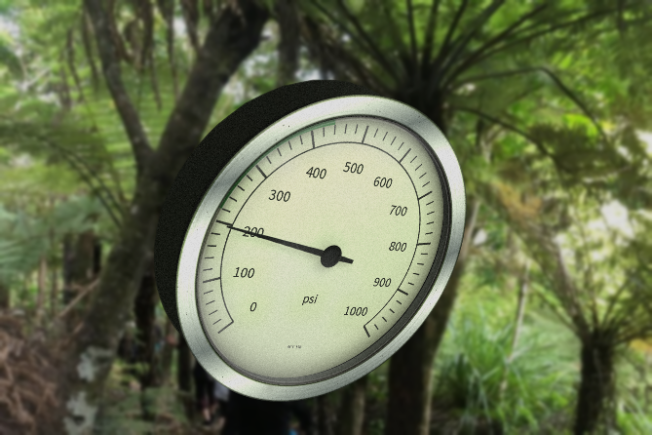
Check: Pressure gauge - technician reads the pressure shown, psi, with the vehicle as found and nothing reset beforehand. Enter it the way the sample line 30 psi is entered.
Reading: 200 psi
